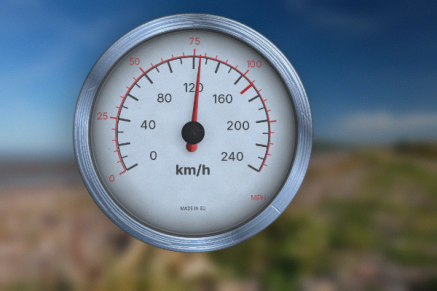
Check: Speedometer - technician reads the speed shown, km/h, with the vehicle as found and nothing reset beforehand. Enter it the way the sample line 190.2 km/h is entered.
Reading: 125 km/h
